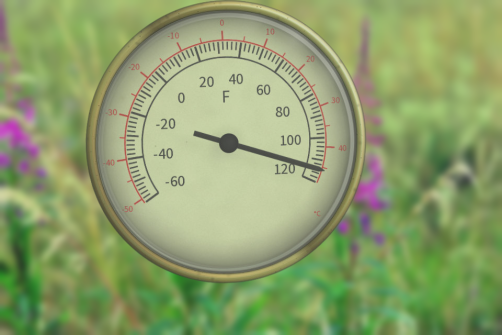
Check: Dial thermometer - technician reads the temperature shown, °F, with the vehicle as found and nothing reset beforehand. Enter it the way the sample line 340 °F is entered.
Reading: 114 °F
